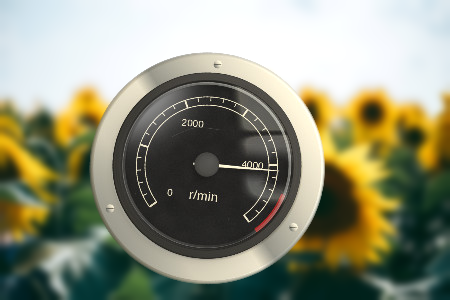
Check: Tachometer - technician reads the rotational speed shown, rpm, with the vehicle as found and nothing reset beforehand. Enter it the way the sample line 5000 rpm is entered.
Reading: 4100 rpm
